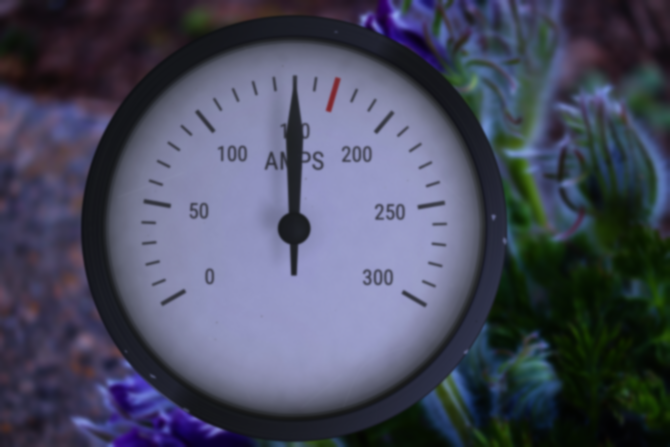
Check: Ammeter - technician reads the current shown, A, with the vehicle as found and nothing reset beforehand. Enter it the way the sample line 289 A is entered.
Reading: 150 A
